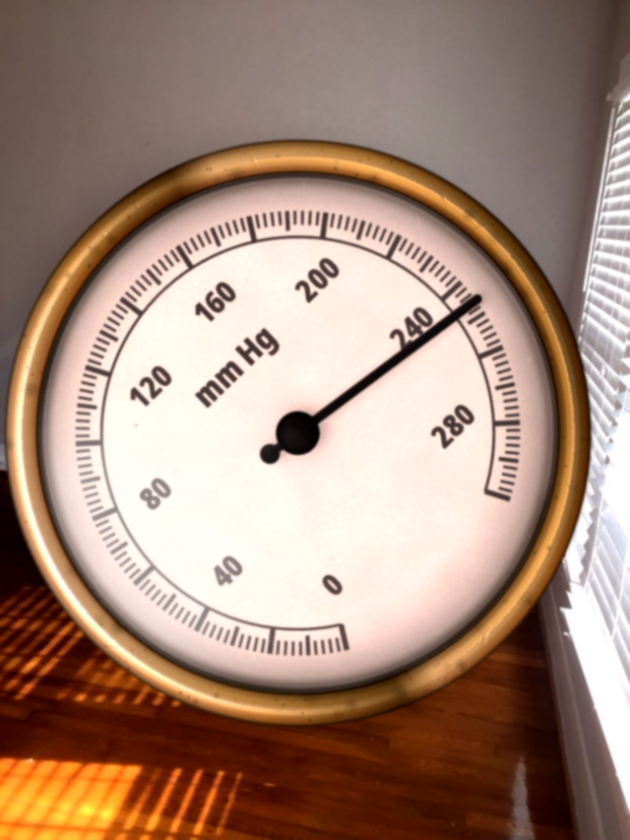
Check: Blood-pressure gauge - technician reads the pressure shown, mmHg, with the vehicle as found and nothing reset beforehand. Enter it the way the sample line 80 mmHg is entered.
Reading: 246 mmHg
